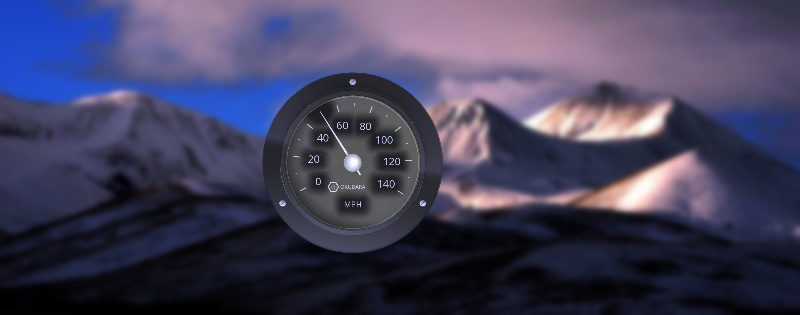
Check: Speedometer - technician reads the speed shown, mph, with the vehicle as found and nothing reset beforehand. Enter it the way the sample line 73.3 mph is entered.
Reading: 50 mph
